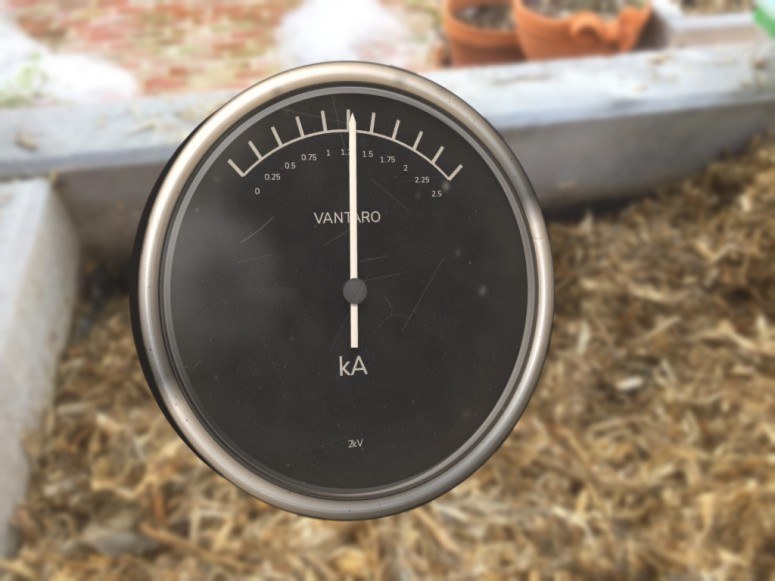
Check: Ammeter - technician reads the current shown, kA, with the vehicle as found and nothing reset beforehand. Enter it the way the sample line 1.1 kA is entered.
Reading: 1.25 kA
